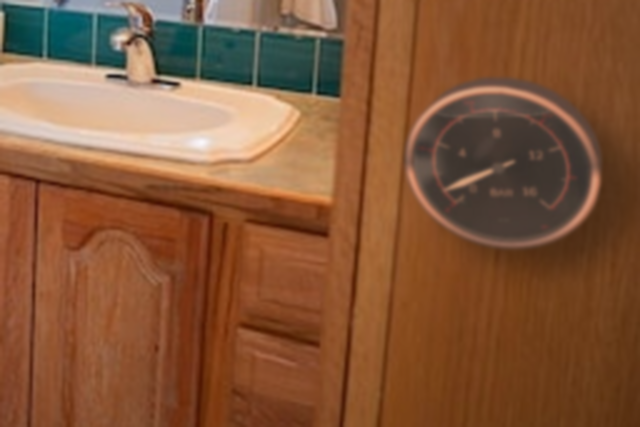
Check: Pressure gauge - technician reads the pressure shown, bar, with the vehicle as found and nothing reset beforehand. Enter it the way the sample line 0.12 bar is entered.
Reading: 1 bar
